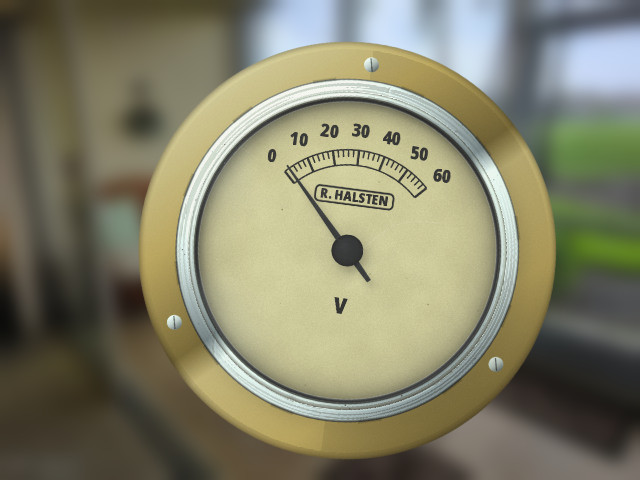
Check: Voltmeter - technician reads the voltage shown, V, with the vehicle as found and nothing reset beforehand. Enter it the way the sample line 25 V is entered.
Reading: 2 V
